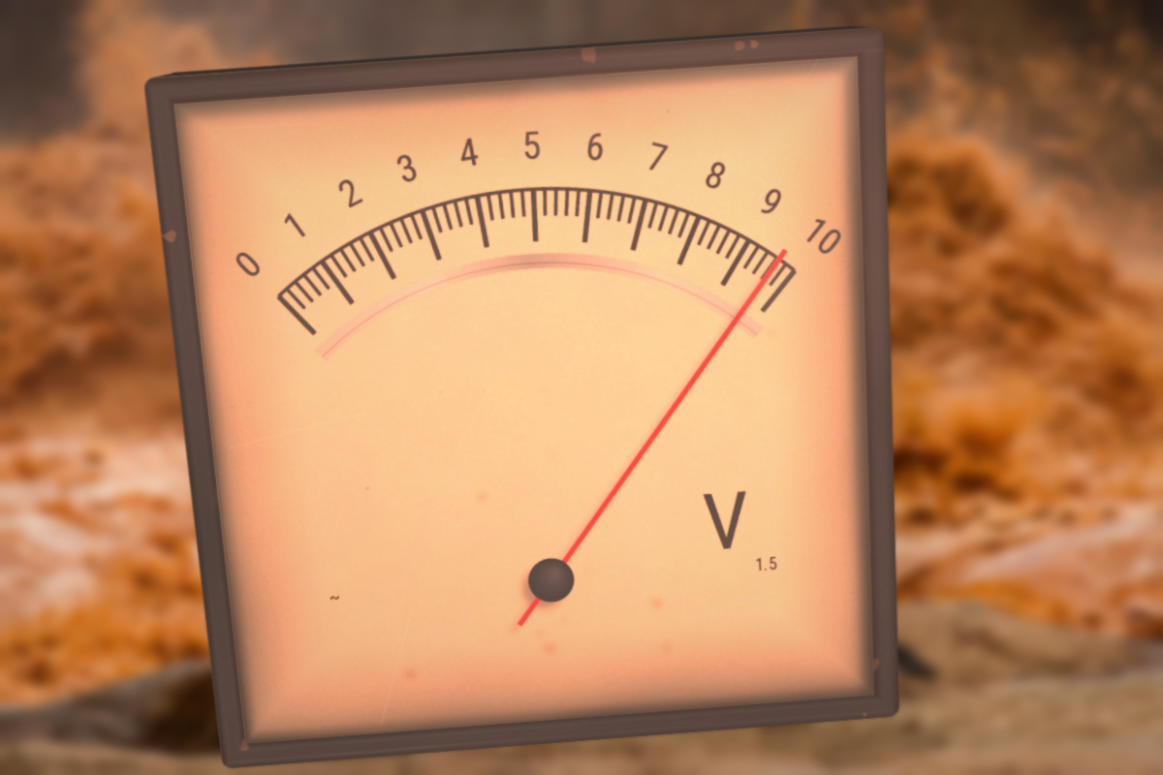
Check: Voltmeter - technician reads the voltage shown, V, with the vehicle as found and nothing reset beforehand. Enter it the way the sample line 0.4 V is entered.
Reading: 9.6 V
